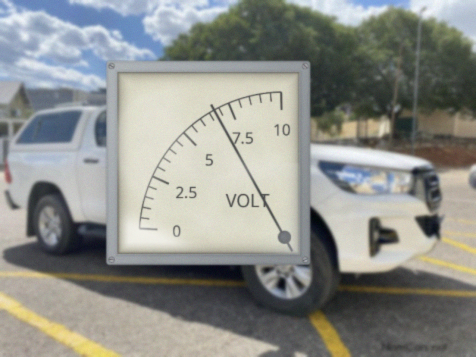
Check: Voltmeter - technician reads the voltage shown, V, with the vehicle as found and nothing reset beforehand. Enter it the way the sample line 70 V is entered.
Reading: 6.75 V
